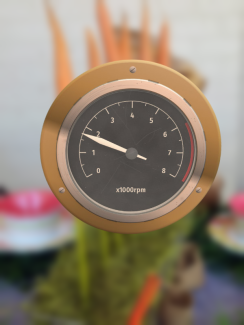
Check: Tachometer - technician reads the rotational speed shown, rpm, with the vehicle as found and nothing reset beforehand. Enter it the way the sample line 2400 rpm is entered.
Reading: 1750 rpm
